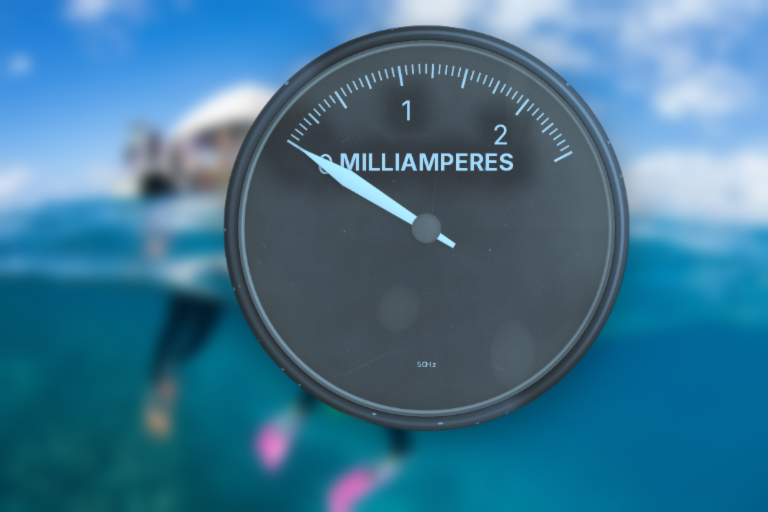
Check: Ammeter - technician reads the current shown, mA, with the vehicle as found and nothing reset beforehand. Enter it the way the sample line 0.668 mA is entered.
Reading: 0 mA
